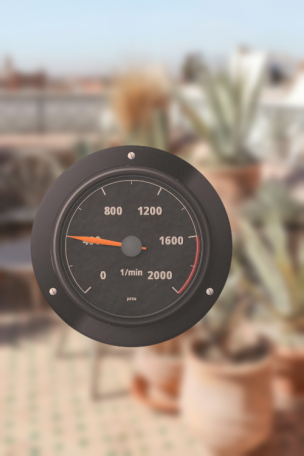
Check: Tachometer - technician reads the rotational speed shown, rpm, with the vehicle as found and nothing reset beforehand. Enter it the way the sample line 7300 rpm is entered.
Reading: 400 rpm
